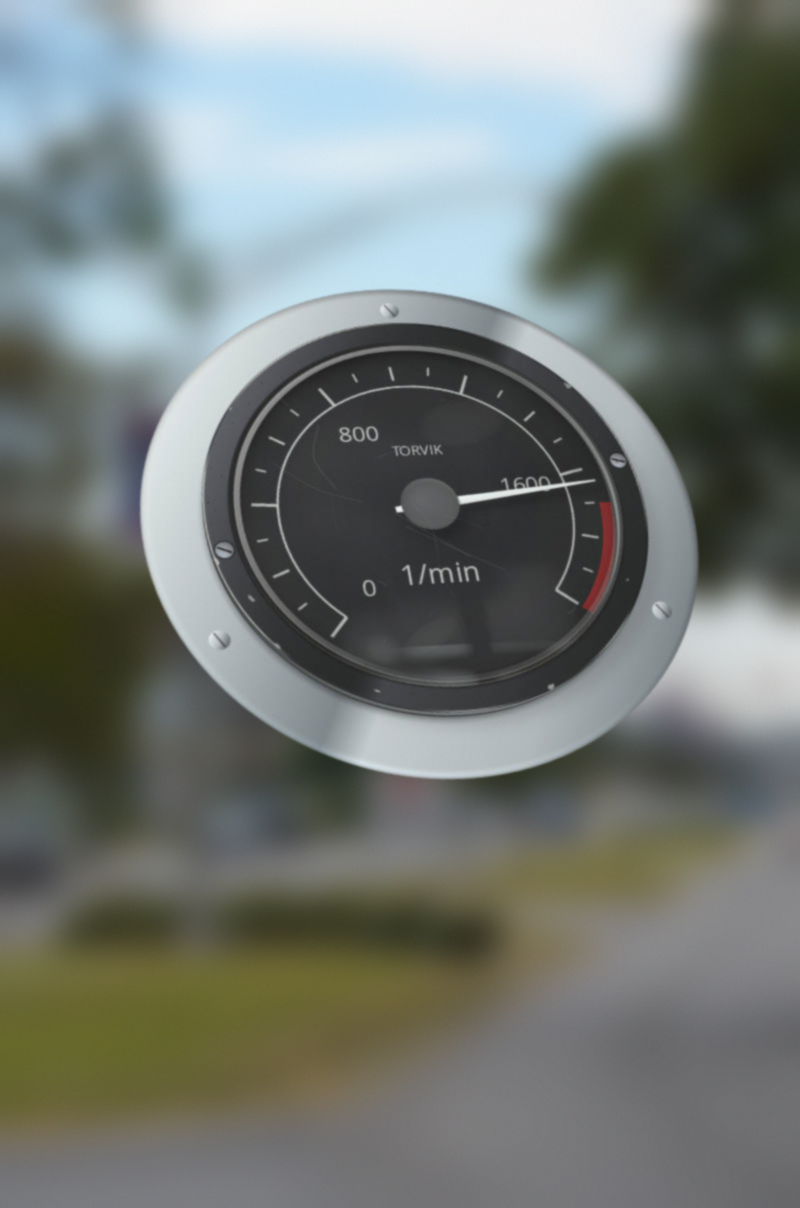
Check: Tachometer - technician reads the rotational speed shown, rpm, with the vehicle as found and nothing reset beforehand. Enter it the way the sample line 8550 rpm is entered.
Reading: 1650 rpm
